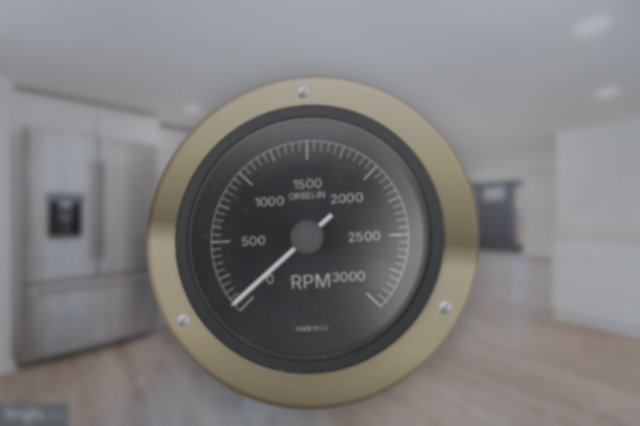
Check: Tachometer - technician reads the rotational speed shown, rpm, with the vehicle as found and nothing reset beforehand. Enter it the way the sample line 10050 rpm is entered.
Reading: 50 rpm
